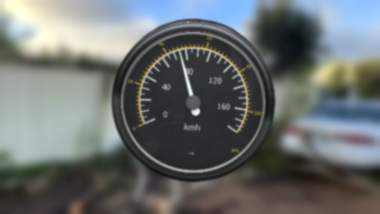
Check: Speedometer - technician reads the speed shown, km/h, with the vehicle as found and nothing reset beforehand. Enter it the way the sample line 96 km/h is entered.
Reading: 75 km/h
